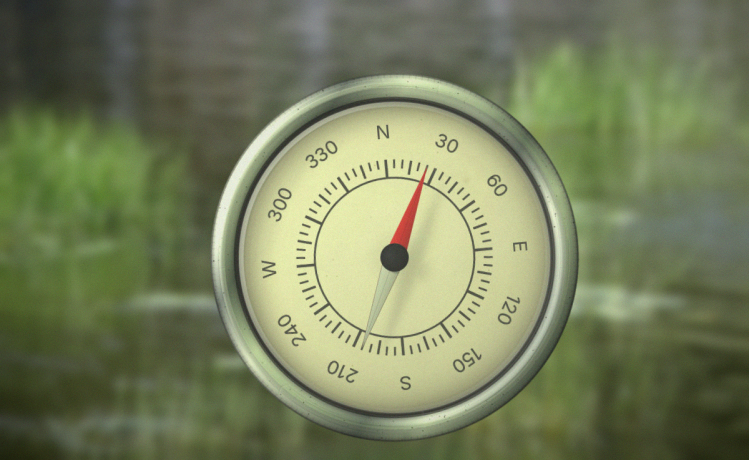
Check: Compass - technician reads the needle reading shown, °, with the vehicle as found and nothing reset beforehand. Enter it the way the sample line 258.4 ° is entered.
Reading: 25 °
